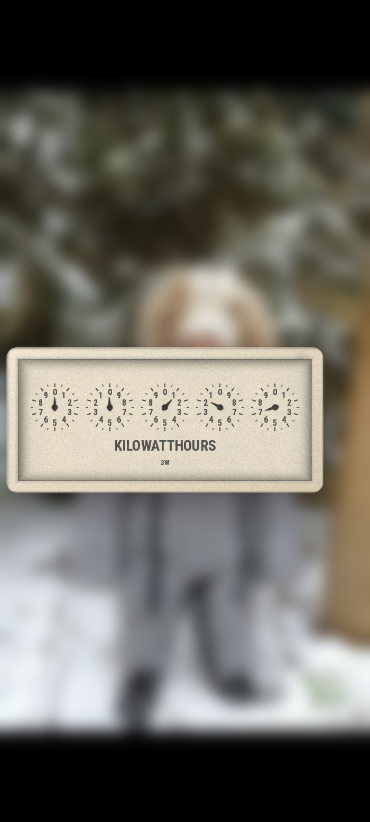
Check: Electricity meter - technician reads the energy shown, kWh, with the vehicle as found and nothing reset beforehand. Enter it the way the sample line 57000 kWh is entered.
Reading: 117 kWh
